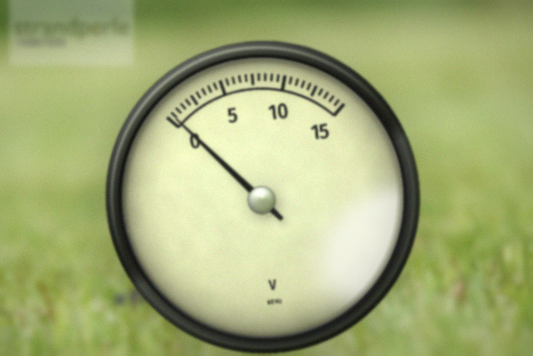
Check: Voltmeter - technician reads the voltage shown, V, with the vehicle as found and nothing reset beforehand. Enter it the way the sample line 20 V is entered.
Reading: 0.5 V
